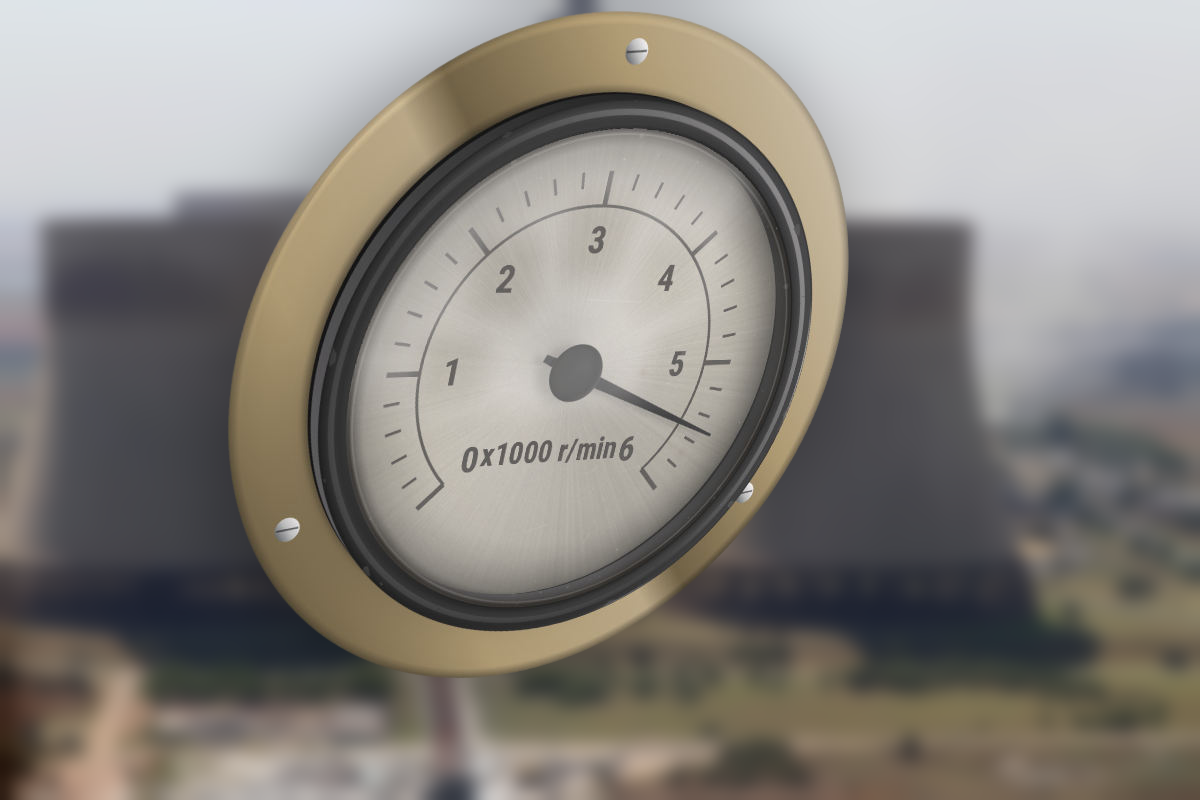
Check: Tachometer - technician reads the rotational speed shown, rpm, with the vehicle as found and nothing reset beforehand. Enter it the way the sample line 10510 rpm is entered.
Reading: 5500 rpm
